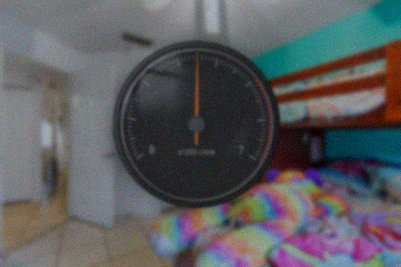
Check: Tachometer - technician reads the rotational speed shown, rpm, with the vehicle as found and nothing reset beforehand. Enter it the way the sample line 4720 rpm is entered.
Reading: 3500 rpm
